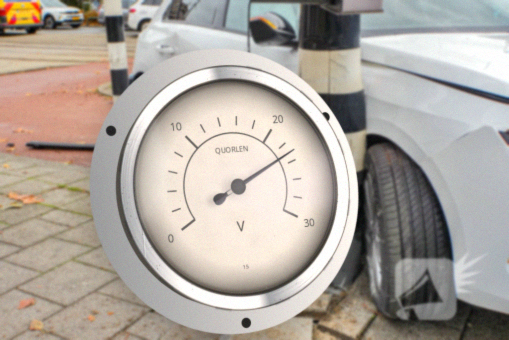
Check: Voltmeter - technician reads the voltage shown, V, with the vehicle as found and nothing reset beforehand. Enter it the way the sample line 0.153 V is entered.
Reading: 23 V
